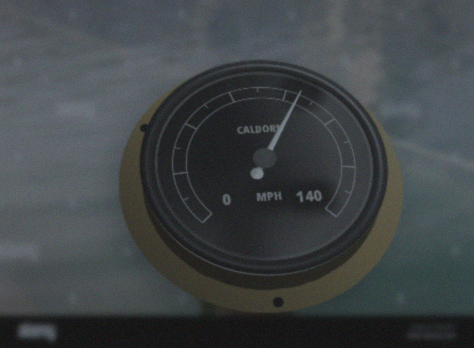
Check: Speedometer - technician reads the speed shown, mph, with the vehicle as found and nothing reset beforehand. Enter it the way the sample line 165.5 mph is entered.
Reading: 85 mph
